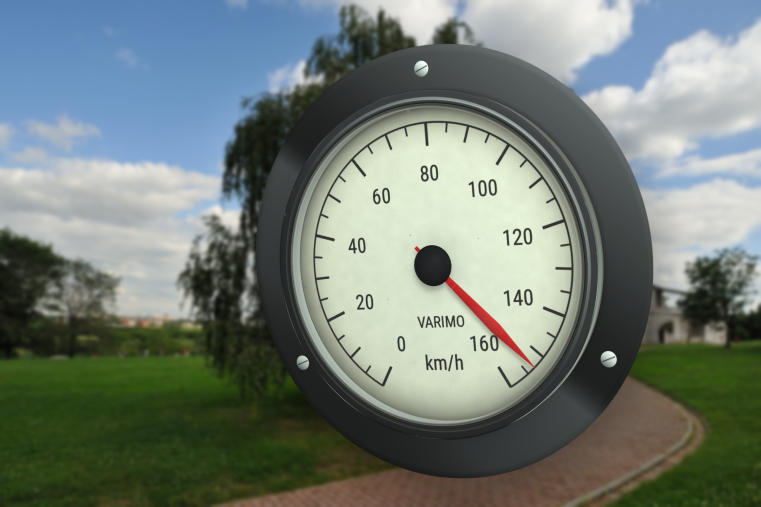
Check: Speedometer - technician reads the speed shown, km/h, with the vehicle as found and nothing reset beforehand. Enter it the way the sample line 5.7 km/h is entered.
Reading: 152.5 km/h
